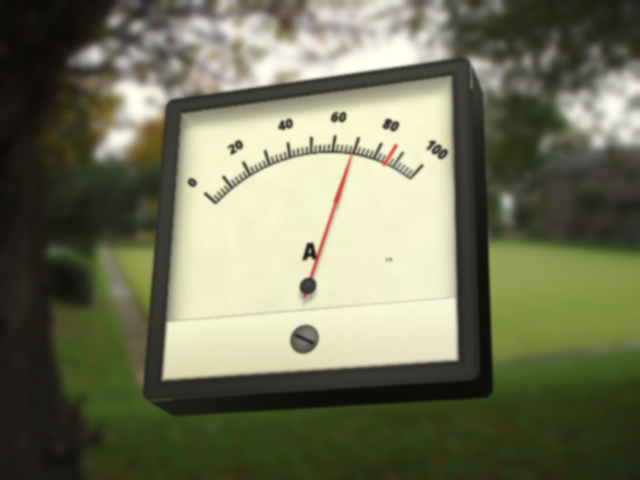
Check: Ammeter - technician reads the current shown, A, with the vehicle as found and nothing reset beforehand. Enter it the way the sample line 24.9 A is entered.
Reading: 70 A
